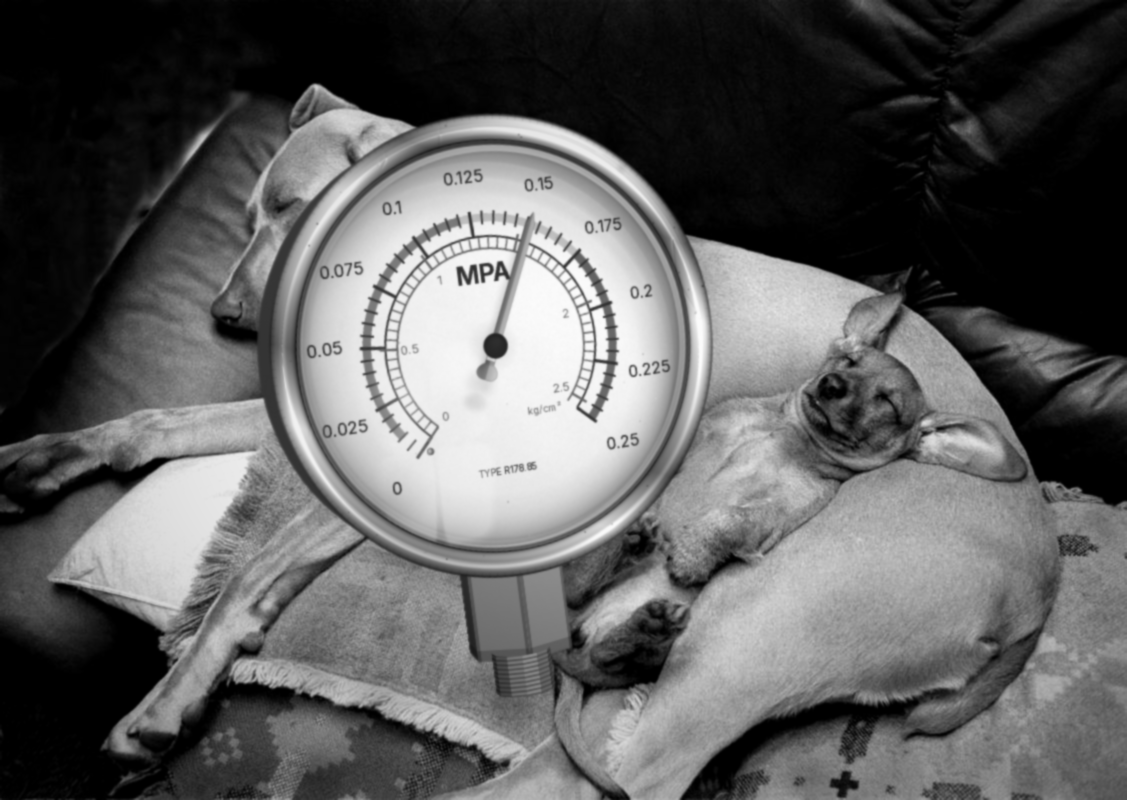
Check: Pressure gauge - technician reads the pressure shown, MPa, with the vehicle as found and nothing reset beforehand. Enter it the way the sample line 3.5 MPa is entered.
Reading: 0.15 MPa
